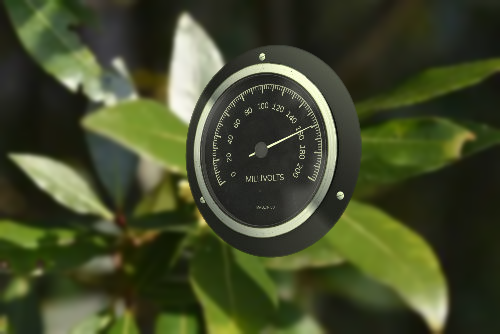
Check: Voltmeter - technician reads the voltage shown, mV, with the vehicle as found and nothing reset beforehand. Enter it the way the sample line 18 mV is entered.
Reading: 160 mV
